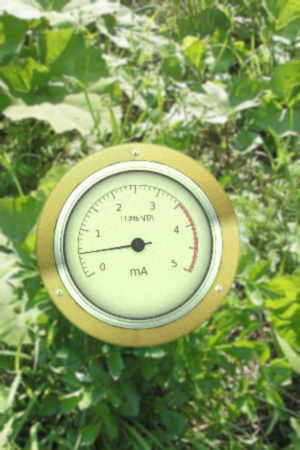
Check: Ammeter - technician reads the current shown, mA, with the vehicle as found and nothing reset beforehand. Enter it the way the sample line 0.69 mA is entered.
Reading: 0.5 mA
